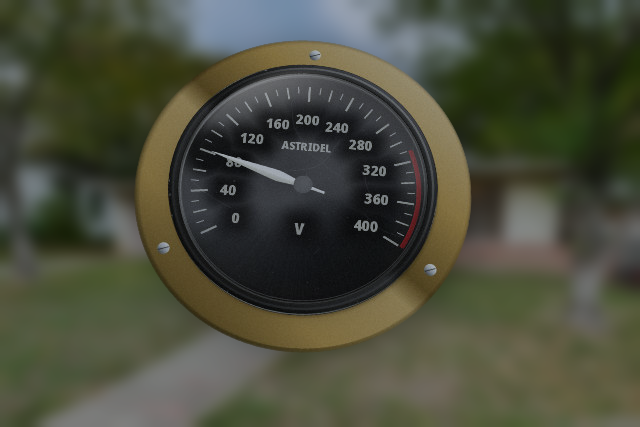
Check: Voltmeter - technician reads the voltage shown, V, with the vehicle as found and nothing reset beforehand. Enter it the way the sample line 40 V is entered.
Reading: 80 V
